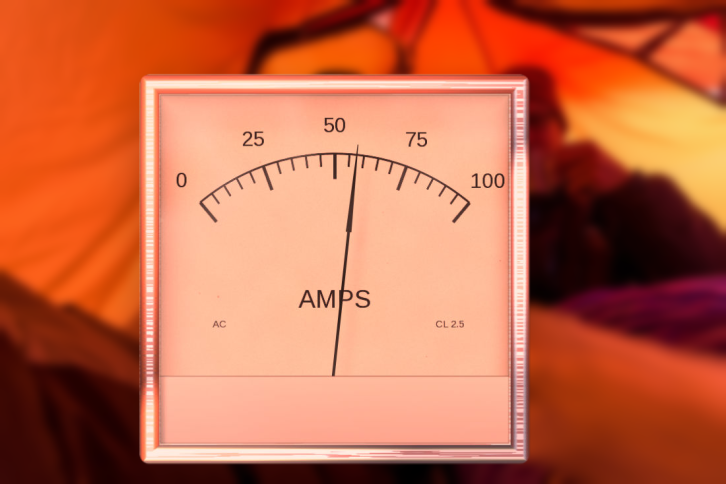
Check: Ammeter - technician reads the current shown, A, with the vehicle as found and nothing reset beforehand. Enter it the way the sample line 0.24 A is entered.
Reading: 57.5 A
